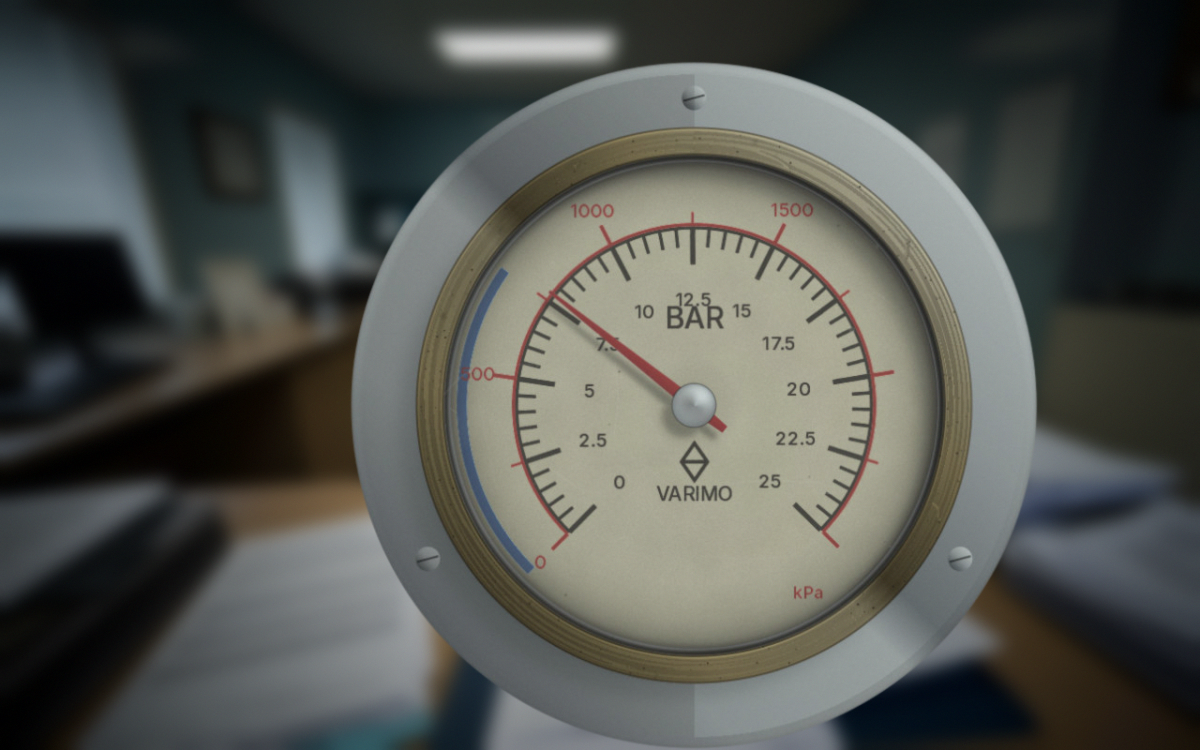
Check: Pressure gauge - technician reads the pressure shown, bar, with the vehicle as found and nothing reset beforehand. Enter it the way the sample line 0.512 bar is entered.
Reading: 7.75 bar
